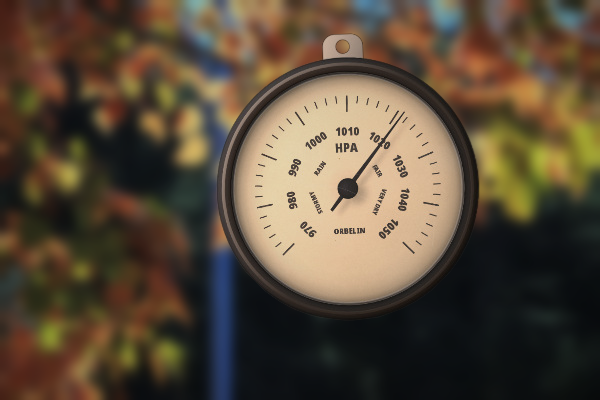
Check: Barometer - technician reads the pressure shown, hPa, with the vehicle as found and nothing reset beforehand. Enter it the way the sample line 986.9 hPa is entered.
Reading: 1021 hPa
